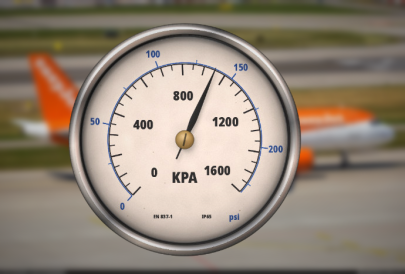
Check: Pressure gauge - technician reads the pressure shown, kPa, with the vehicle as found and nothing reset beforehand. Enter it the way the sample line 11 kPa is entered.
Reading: 950 kPa
